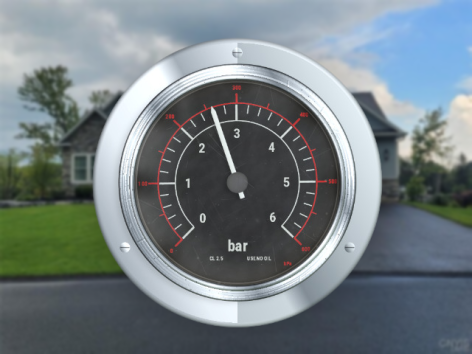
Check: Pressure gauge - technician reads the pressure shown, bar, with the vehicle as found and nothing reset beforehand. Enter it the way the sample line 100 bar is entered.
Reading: 2.6 bar
